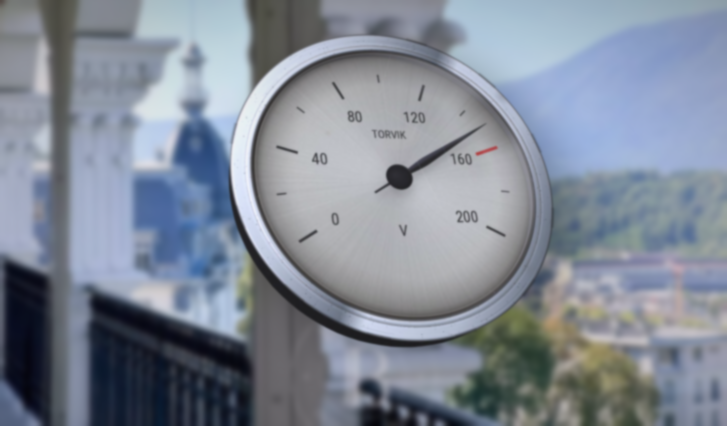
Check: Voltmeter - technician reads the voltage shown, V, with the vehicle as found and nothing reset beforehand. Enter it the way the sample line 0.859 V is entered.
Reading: 150 V
